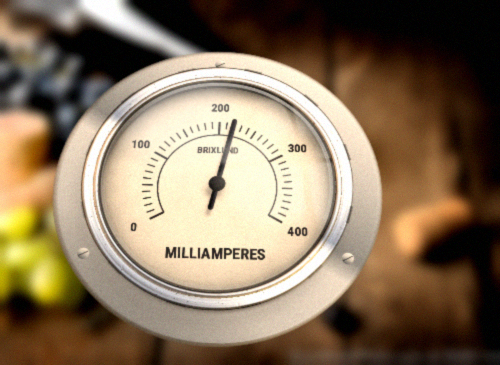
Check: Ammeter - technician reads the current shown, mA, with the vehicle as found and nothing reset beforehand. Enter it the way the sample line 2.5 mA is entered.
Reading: 220 mA
